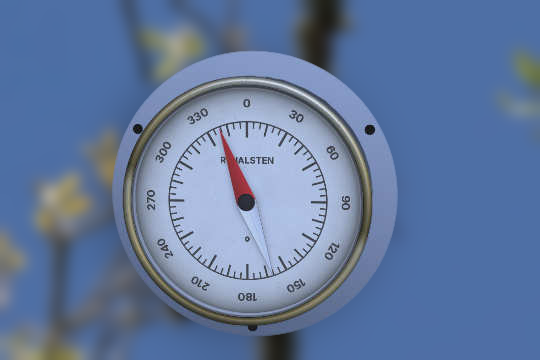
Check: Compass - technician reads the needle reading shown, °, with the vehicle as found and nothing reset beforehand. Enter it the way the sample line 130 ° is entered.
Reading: 340 °
